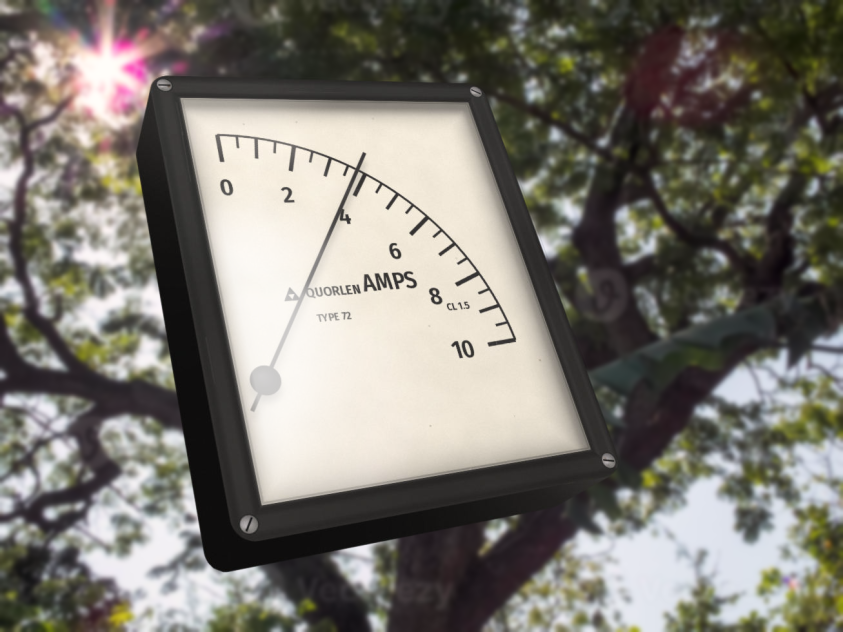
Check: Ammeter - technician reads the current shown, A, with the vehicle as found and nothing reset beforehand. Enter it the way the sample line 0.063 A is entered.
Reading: 3.75 A
